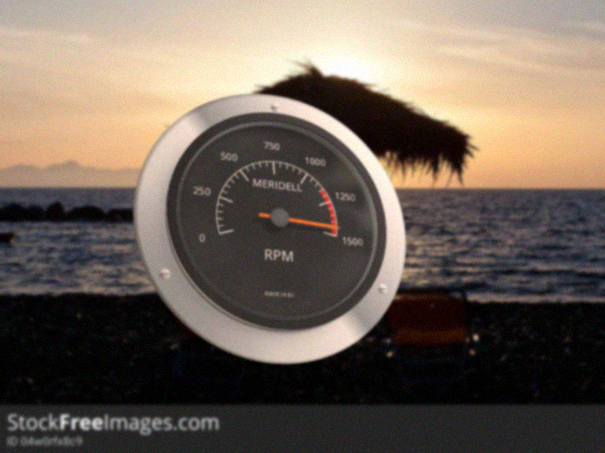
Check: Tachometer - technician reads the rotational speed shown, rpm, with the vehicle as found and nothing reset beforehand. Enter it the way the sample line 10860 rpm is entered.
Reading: 1450 rpm
